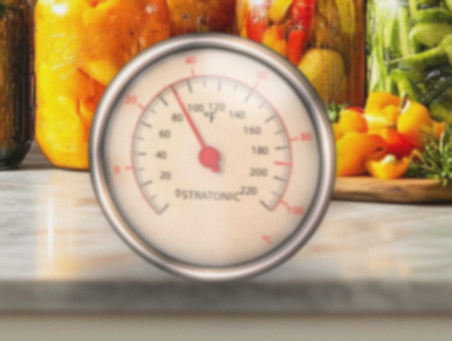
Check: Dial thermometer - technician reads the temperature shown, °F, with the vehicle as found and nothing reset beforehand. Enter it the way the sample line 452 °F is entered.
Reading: 90 °F
